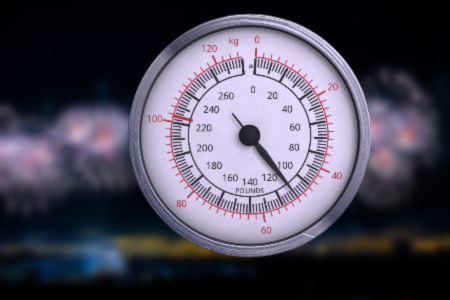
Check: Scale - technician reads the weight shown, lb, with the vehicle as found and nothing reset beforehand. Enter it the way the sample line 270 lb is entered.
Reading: 110 lb
